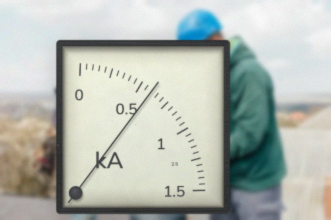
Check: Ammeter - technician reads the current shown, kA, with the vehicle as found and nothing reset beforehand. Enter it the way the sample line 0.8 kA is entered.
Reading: 0.6 kA
